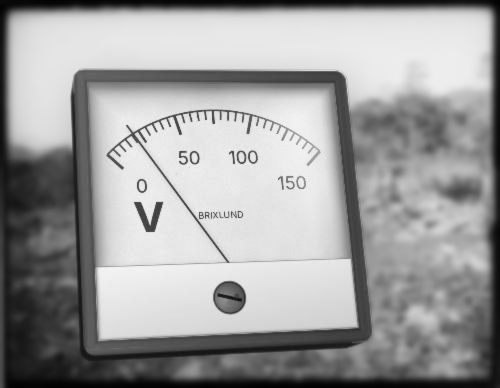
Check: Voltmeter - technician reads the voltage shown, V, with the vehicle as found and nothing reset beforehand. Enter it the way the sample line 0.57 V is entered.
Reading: 20 V
